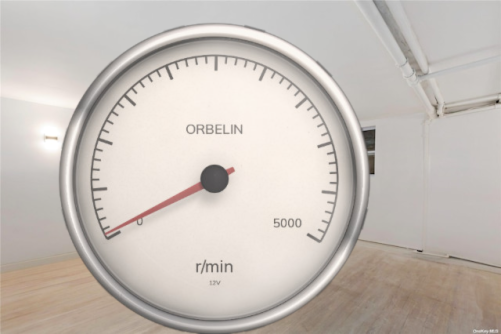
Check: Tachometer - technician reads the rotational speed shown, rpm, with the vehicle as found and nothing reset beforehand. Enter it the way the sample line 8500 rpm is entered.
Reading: 50 rpm
